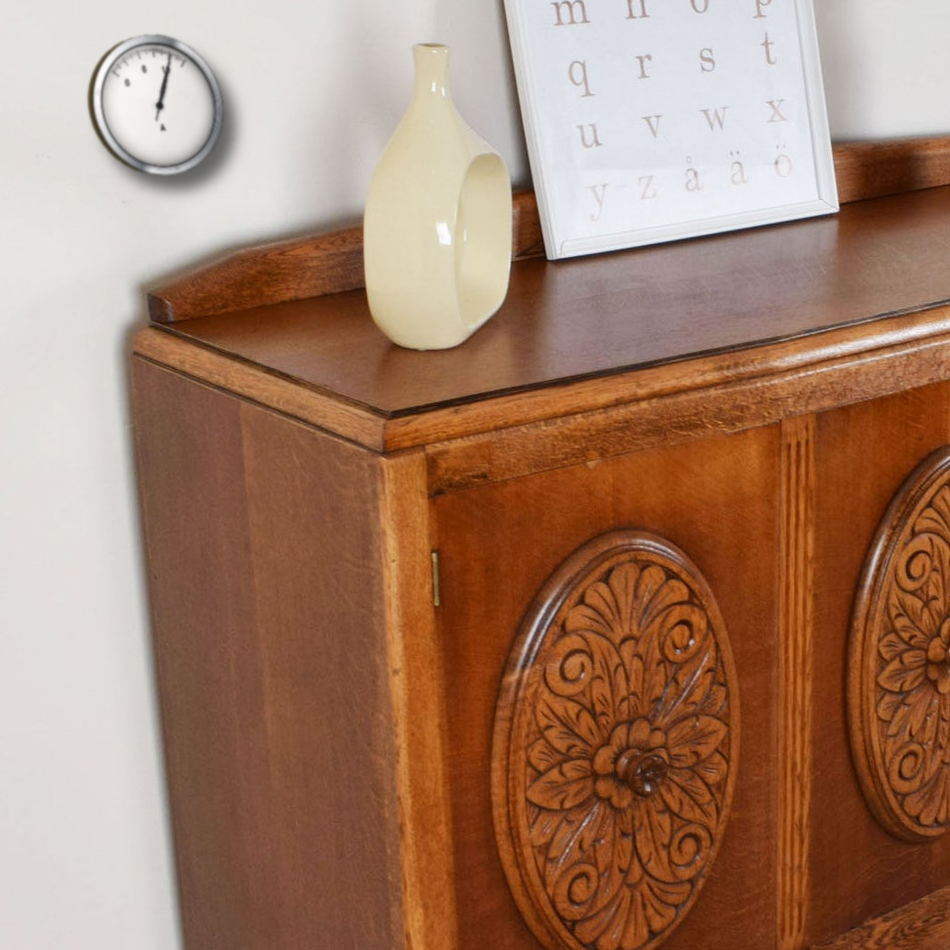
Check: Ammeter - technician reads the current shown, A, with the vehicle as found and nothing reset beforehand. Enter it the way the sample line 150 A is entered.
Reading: 16 A
